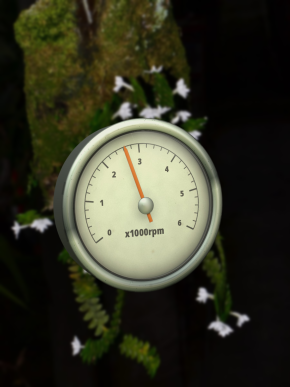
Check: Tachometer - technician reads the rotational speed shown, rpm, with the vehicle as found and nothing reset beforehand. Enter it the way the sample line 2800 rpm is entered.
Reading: 2600 rpm
